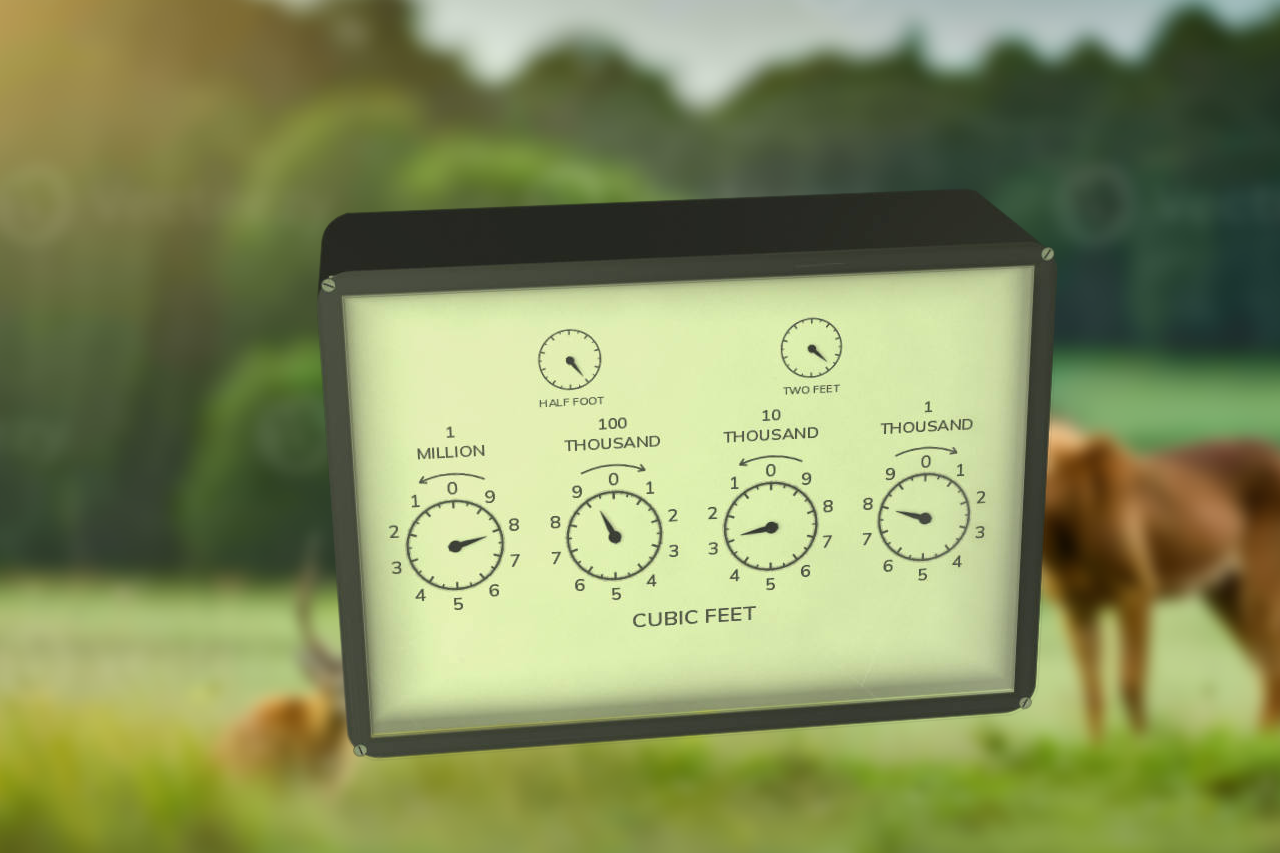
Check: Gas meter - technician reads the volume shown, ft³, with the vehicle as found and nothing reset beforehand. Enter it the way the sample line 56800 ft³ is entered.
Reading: 792800 ft³
